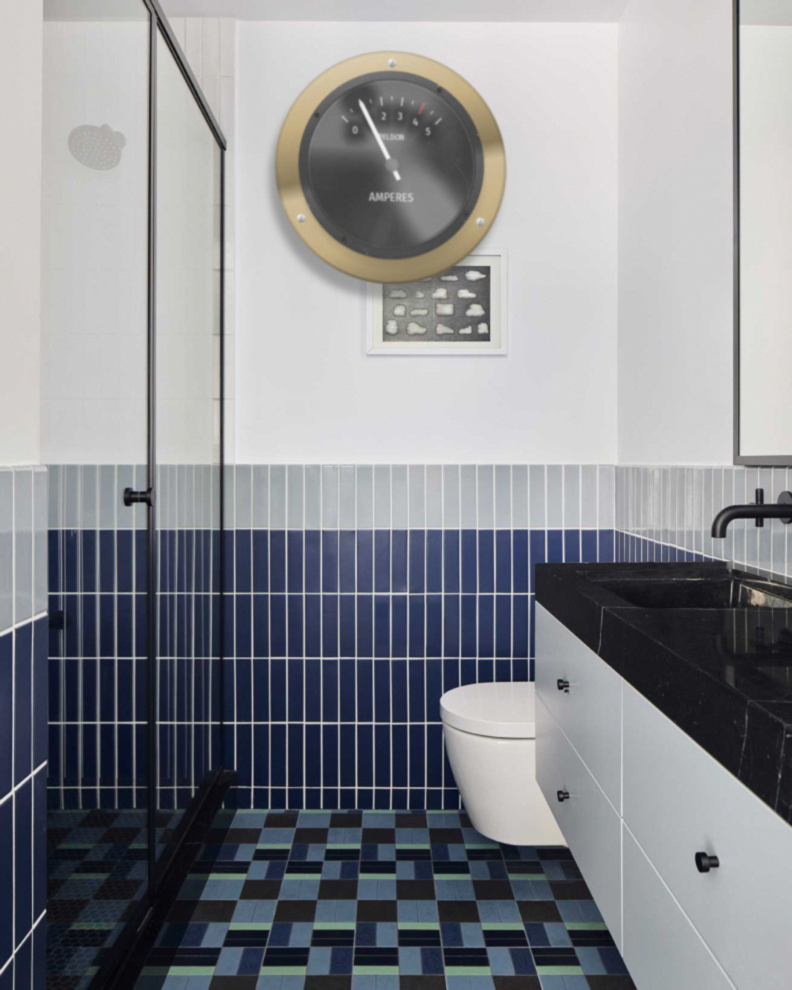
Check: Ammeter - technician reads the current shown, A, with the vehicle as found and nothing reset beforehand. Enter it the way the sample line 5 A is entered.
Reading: 1 A
